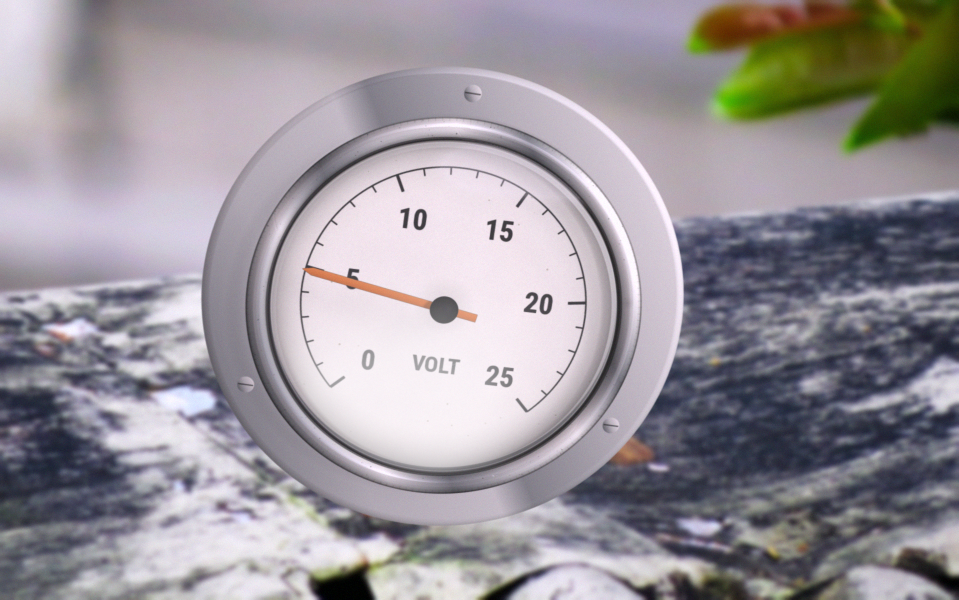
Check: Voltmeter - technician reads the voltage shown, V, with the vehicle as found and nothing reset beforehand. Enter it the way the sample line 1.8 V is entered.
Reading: 5 V
